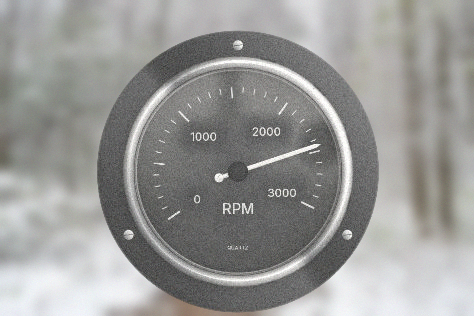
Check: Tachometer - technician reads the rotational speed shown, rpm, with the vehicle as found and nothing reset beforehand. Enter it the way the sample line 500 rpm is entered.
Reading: 2450 rpm
